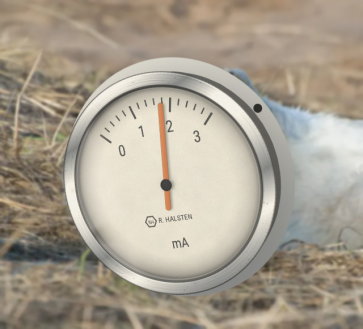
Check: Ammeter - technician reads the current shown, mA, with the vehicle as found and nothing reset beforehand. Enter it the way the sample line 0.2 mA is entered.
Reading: 1.8 mA
